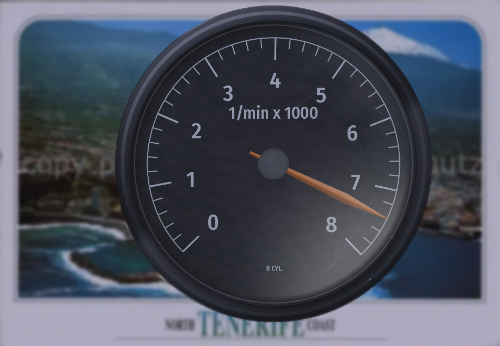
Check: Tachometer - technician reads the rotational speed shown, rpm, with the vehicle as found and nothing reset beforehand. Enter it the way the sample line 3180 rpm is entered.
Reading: 7400 rpm
